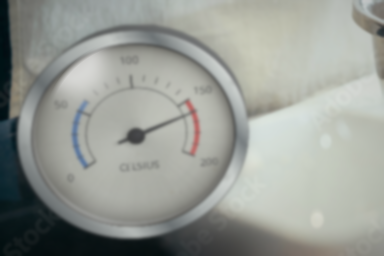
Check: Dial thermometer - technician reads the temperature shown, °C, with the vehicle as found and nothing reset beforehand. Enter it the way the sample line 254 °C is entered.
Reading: 160 °C
